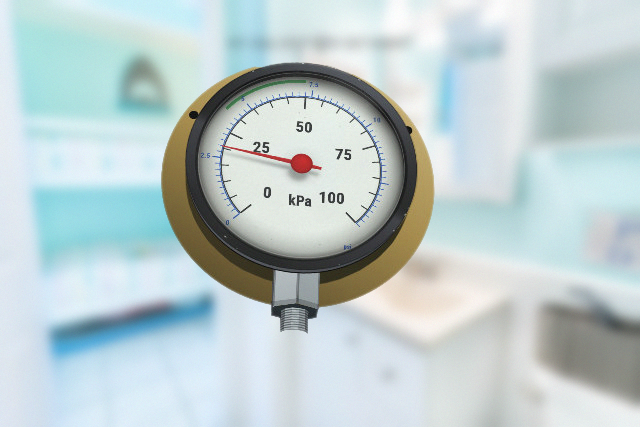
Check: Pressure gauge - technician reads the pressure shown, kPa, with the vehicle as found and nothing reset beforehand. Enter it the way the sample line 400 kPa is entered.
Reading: 20 kPa
